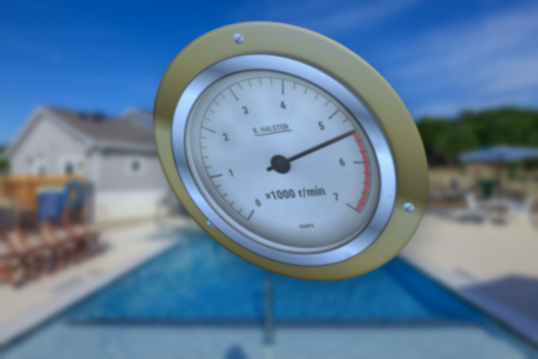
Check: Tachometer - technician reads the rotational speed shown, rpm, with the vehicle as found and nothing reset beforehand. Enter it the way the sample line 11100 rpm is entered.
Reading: 5400 rpm
